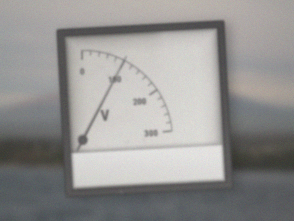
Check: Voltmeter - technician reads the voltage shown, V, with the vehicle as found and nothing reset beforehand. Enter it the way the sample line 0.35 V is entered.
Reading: 100 V
